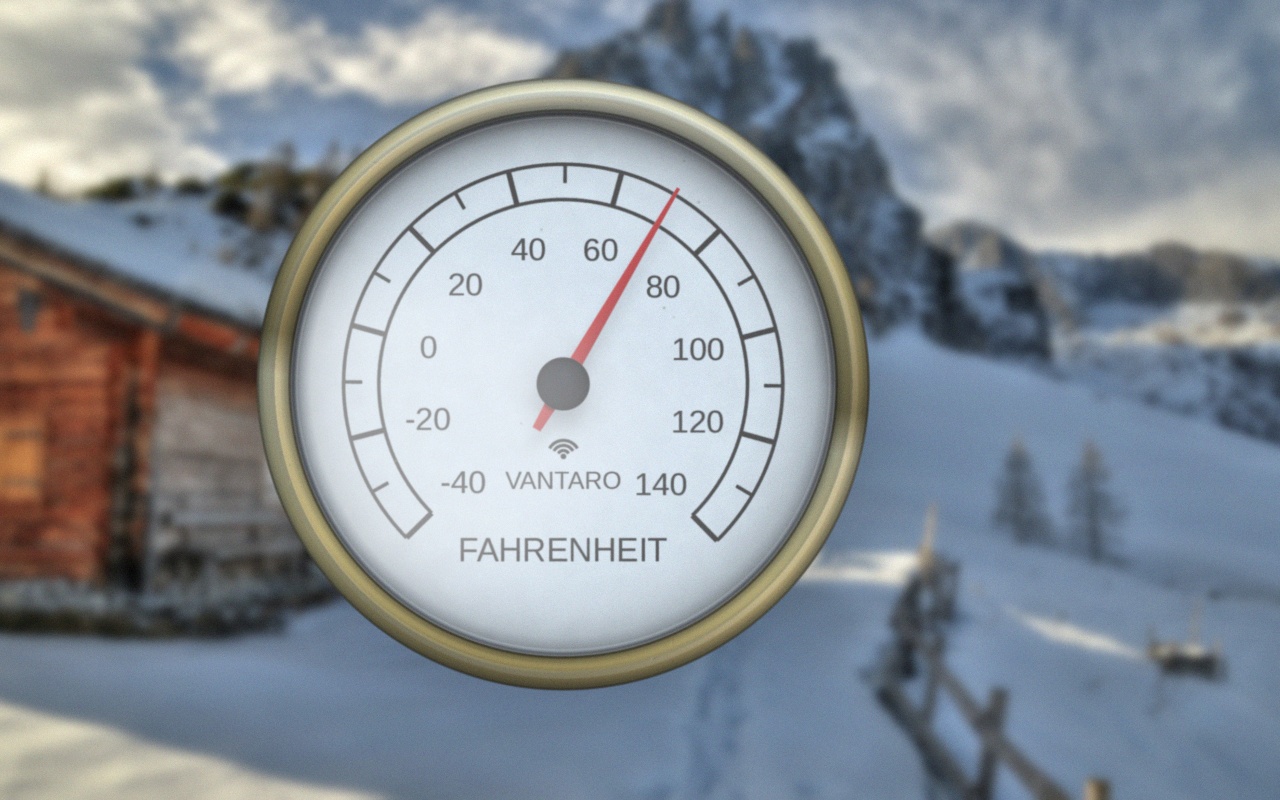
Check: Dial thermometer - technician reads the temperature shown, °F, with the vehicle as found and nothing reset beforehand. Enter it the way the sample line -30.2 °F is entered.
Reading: 70 °F
